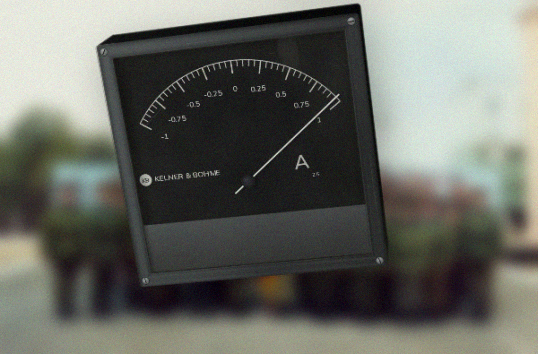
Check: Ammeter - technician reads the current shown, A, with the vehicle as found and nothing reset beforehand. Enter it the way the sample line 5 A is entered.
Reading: 0.95 A
